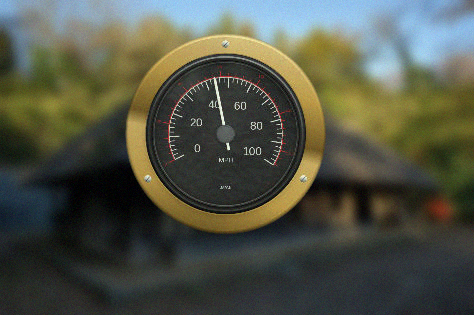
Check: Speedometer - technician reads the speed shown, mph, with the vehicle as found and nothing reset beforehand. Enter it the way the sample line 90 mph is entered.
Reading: 44 mph
